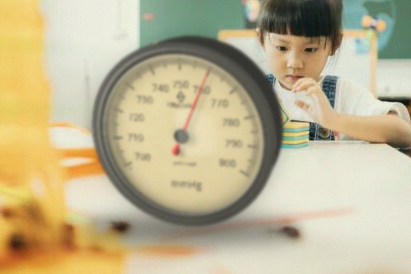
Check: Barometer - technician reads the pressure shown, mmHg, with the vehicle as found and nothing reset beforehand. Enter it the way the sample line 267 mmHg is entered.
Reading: 760 mmHg
